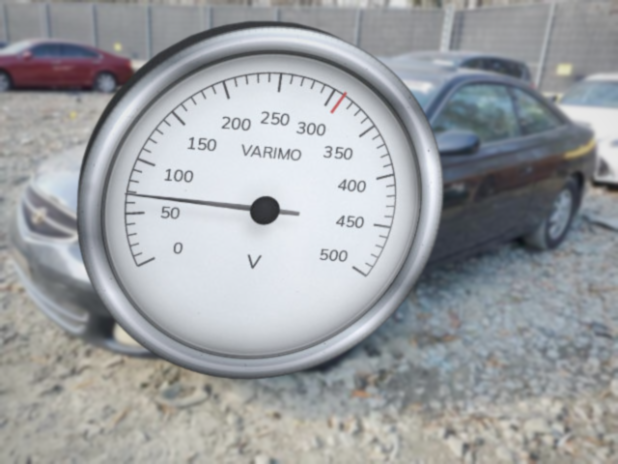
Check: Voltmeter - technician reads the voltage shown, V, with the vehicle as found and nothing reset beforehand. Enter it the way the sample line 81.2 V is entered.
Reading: 70 V
